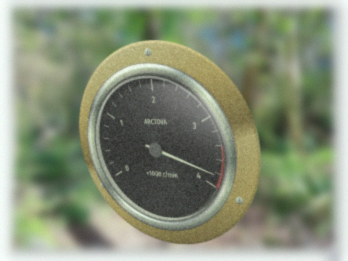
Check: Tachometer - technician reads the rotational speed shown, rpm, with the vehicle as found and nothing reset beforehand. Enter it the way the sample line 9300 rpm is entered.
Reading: 3800 rpm
